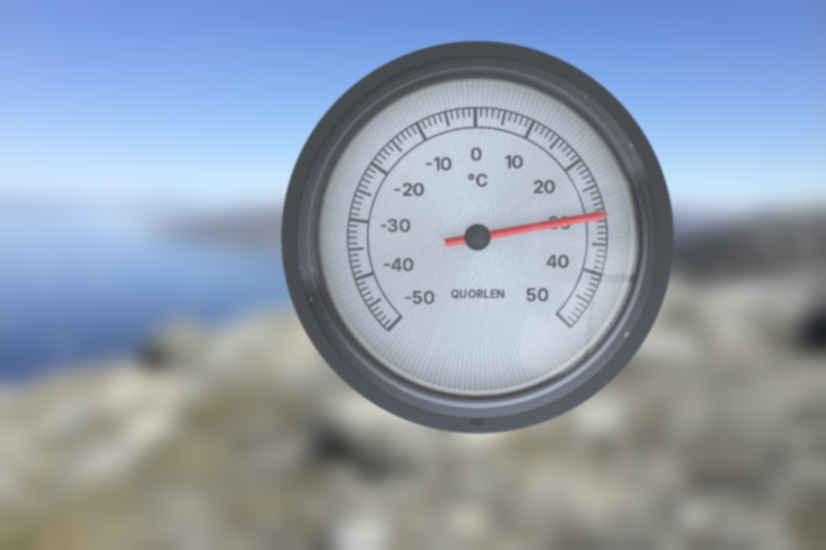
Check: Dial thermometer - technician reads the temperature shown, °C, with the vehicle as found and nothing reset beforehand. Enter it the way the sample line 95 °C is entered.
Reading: 30 °C
